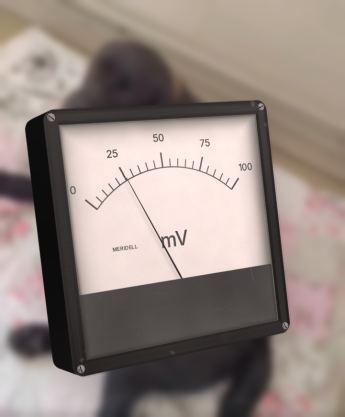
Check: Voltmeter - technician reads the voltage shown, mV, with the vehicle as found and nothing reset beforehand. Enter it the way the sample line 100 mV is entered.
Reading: 25 mV
